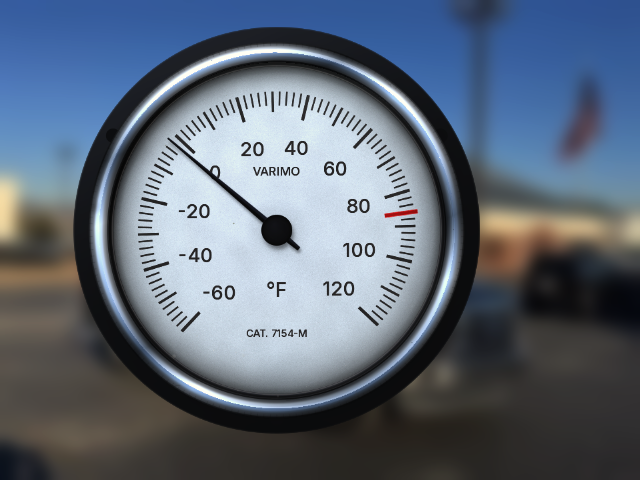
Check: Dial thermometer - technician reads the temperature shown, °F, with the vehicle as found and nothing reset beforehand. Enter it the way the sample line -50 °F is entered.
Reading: -2 °F
